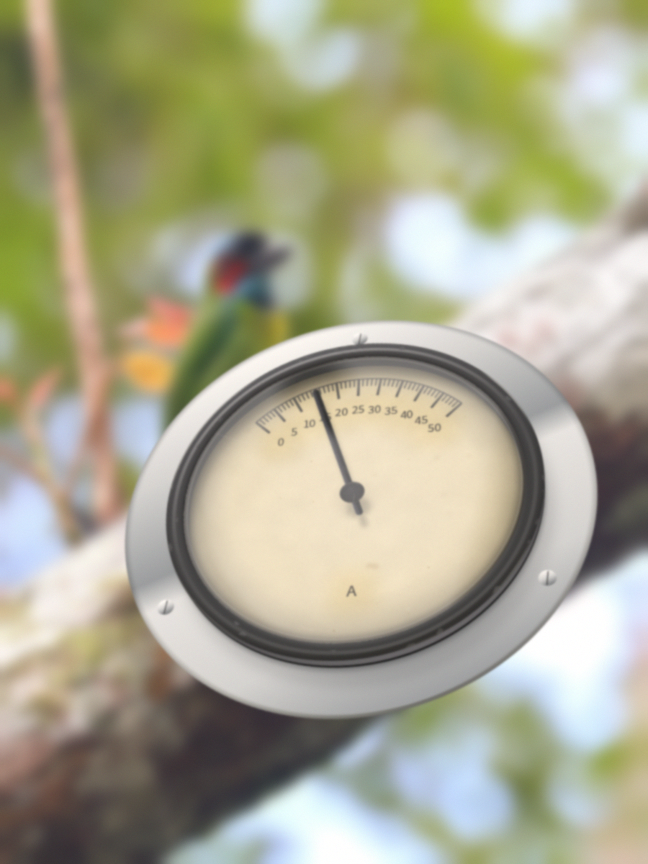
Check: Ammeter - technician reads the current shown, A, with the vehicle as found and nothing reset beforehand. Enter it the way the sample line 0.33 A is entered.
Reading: 15 A
